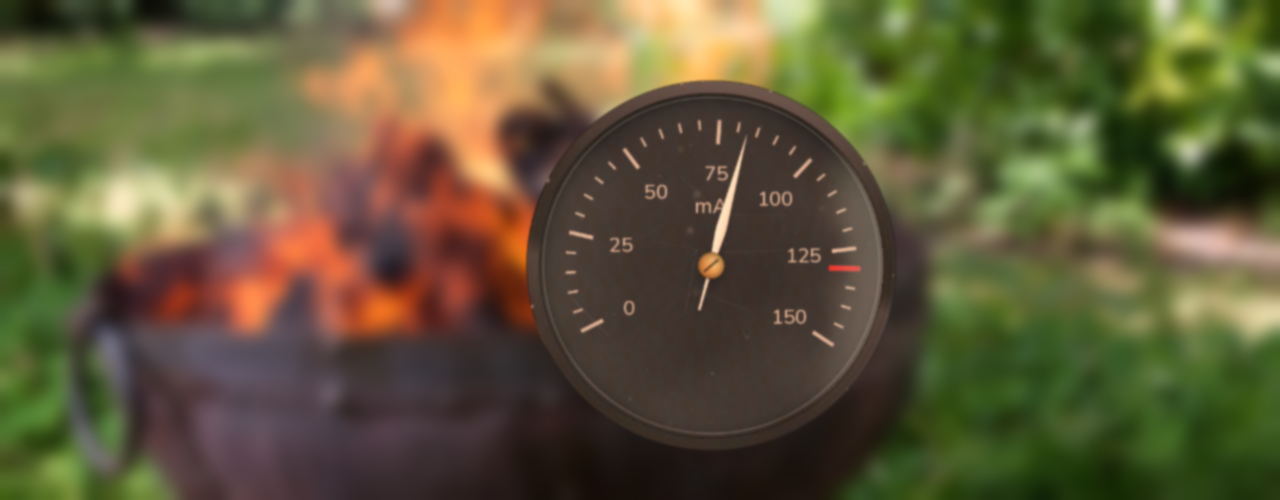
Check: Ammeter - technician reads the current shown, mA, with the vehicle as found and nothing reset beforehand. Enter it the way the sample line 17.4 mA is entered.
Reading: 82.5 mA
